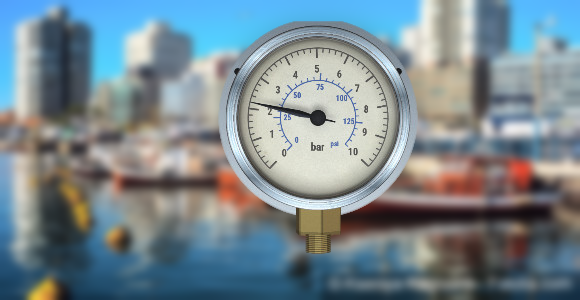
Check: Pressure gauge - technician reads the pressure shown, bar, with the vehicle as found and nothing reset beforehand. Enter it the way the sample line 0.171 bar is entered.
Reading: 2.2 bar
